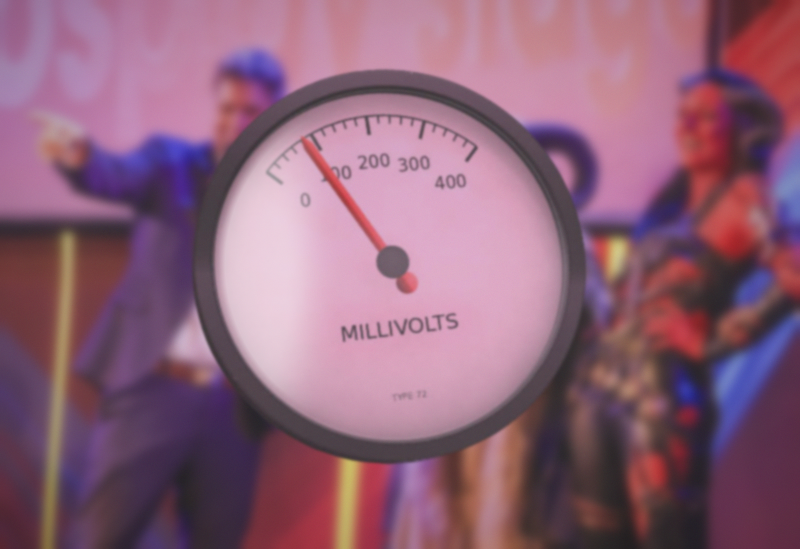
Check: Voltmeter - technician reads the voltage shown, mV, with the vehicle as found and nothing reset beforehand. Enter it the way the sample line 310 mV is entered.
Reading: 80 mV
